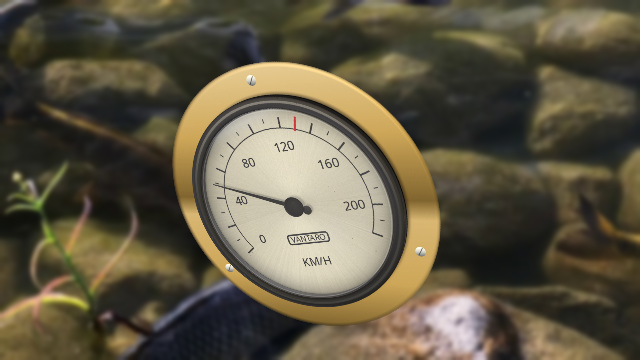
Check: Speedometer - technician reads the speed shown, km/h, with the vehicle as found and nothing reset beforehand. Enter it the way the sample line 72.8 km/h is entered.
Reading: 50 km/h
